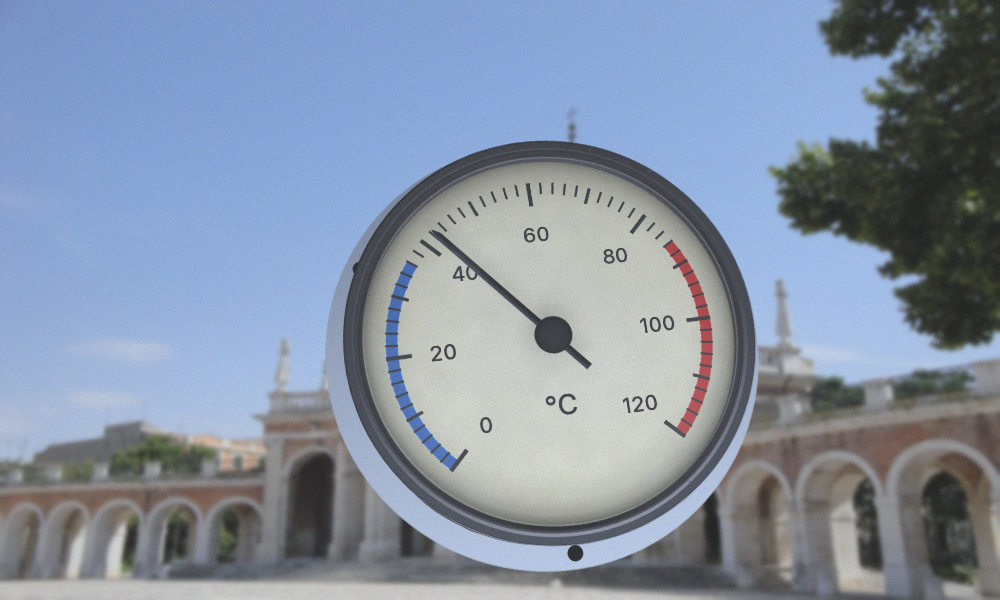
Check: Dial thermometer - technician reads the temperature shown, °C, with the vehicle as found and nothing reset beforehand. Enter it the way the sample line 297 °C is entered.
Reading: 42 °C
